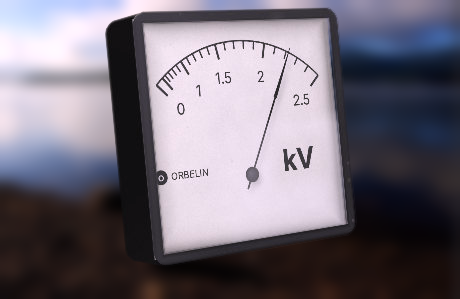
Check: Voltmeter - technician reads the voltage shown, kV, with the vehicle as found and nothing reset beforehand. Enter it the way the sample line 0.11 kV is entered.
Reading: 2.2 kV
